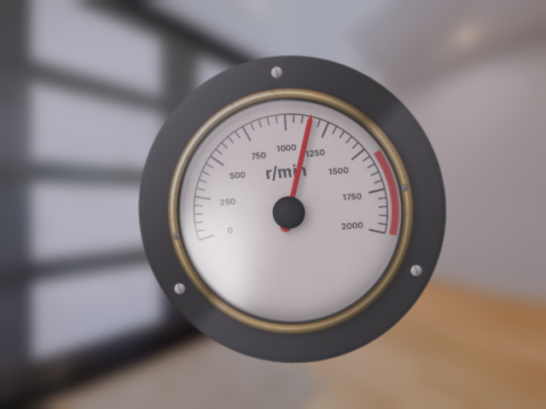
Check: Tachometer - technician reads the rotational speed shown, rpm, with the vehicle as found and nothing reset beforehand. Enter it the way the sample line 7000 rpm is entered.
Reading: 1150 rpm
